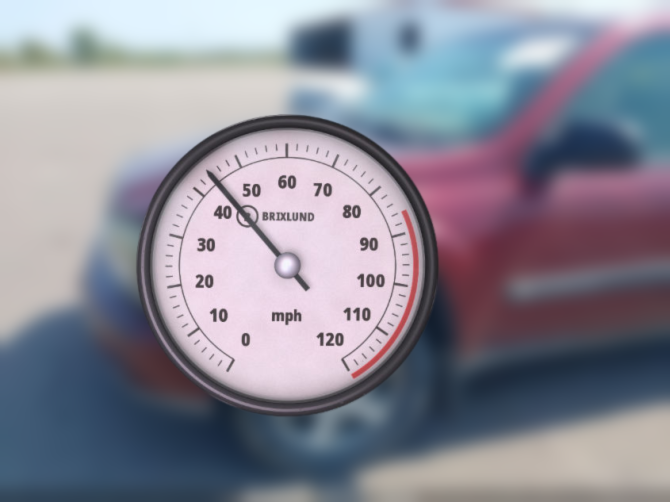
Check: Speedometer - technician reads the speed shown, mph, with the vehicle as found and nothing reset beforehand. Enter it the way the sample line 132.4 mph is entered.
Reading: 44 mph
